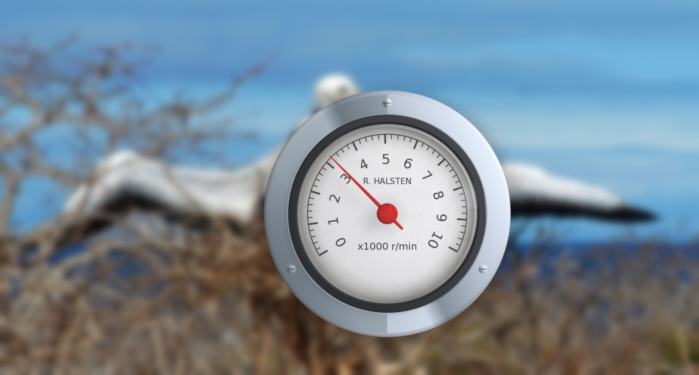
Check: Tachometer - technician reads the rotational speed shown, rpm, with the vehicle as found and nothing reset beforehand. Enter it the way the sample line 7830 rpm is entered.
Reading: 3200 rpm
